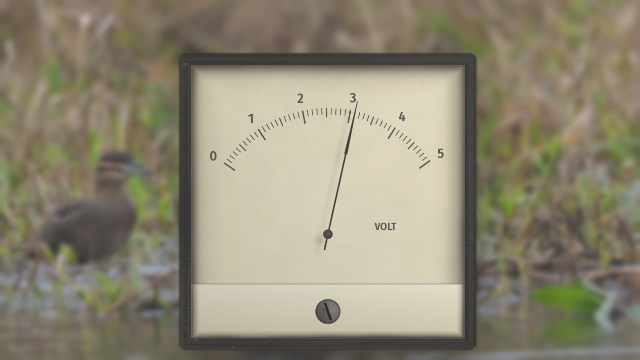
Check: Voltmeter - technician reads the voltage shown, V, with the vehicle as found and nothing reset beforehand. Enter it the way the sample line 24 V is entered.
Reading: 3.1 V
